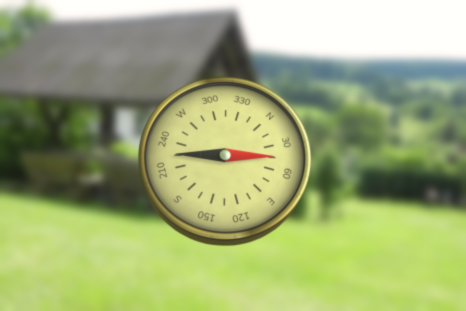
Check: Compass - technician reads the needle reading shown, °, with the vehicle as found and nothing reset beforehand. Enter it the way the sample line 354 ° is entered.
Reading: 45 °
